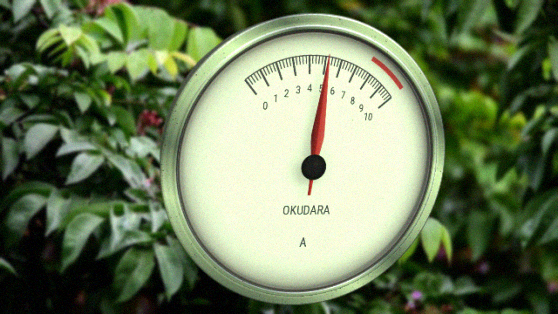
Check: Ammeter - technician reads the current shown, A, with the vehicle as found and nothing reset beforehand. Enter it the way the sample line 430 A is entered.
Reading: 5 A
